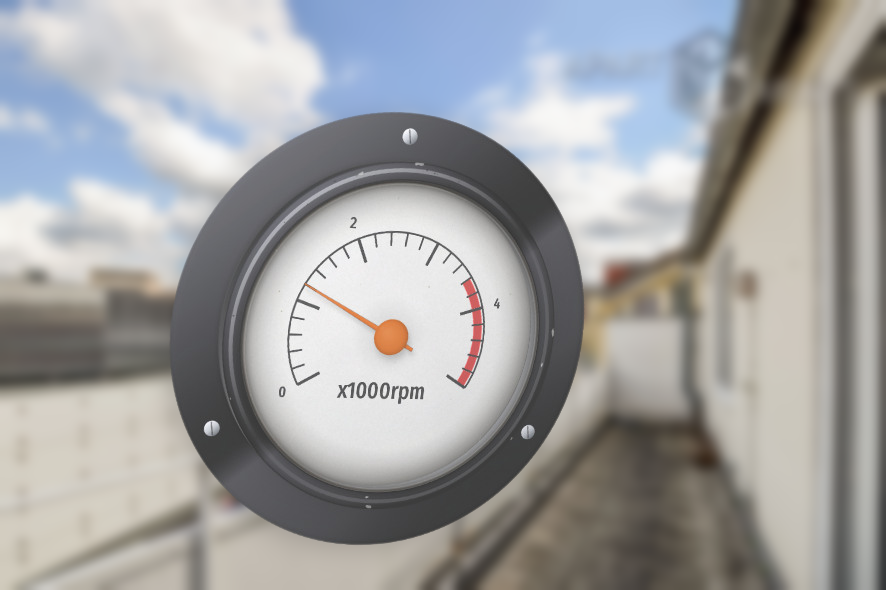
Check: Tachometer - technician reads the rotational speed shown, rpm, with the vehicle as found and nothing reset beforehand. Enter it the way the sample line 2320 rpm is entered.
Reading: 1200 rpm
